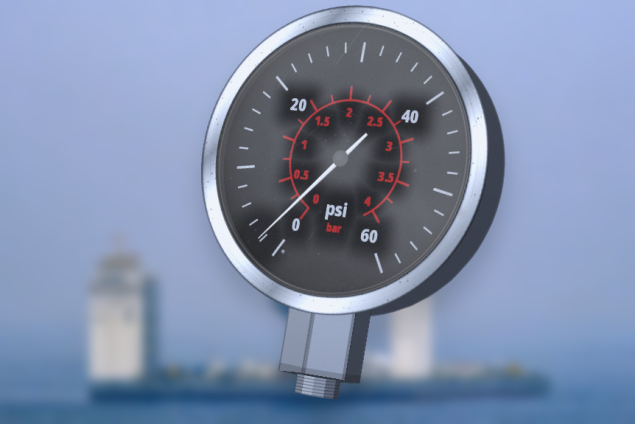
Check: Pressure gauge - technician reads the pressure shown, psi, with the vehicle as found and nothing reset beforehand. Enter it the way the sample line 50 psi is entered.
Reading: 2 psi
